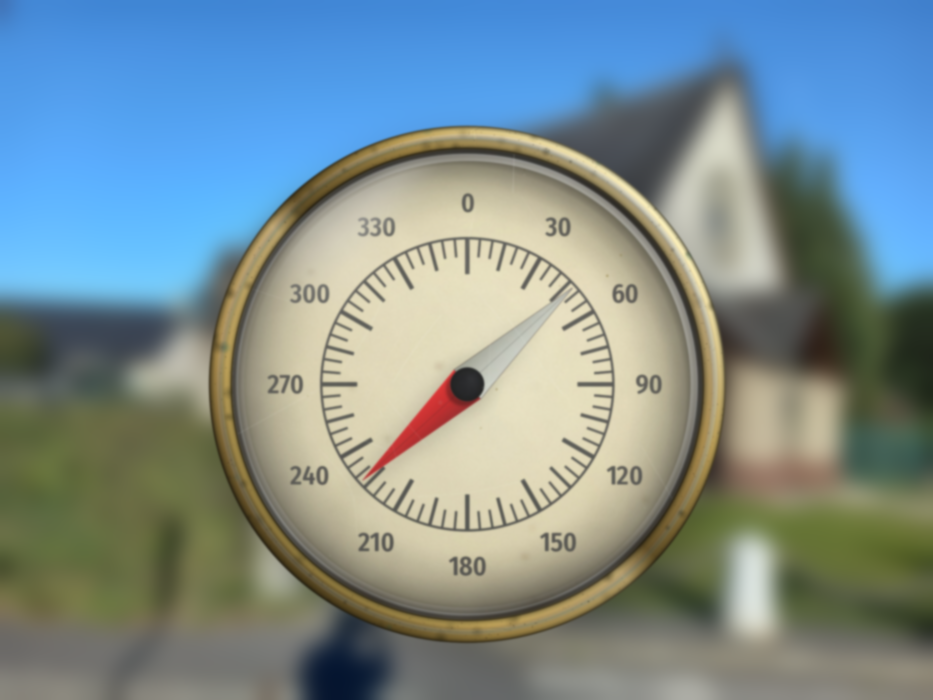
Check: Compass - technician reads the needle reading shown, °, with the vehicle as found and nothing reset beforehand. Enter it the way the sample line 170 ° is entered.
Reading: 227.5 °
